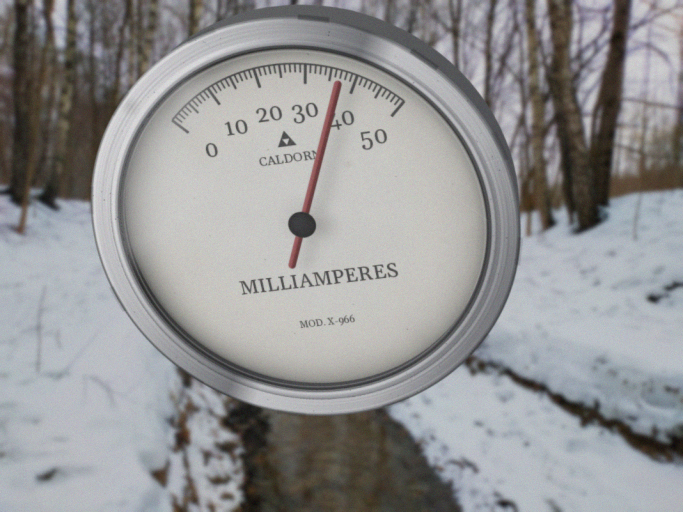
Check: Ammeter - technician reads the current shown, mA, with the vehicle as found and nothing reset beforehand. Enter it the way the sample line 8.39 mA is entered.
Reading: 37 mA
